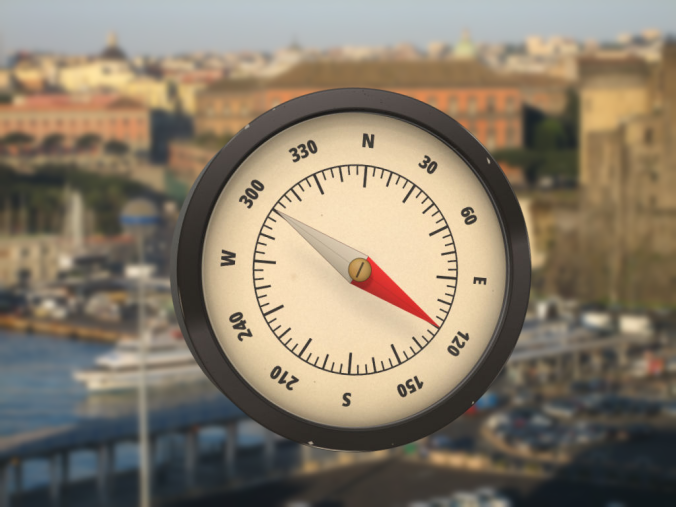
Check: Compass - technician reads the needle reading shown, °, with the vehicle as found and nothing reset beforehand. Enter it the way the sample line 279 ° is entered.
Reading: 120 °
